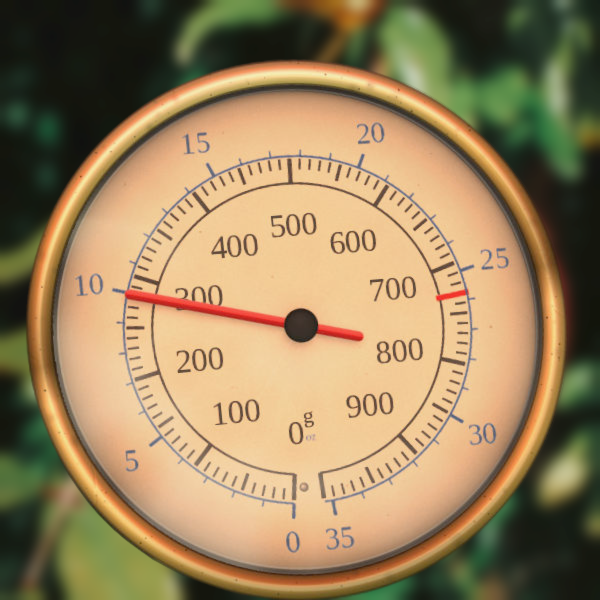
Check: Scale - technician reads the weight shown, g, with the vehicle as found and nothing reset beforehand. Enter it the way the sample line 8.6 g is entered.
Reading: 280 g
